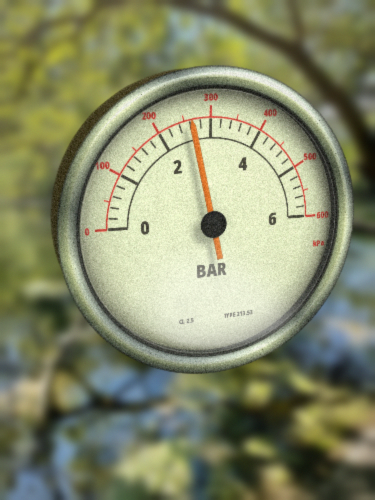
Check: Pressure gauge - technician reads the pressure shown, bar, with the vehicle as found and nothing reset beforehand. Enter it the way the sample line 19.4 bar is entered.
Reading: 2.6 bar
